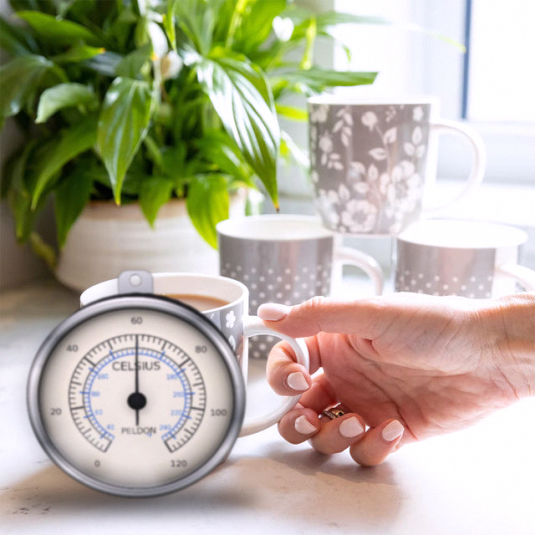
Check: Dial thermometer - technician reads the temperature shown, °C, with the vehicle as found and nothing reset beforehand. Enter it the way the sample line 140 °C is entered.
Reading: 60 °C
